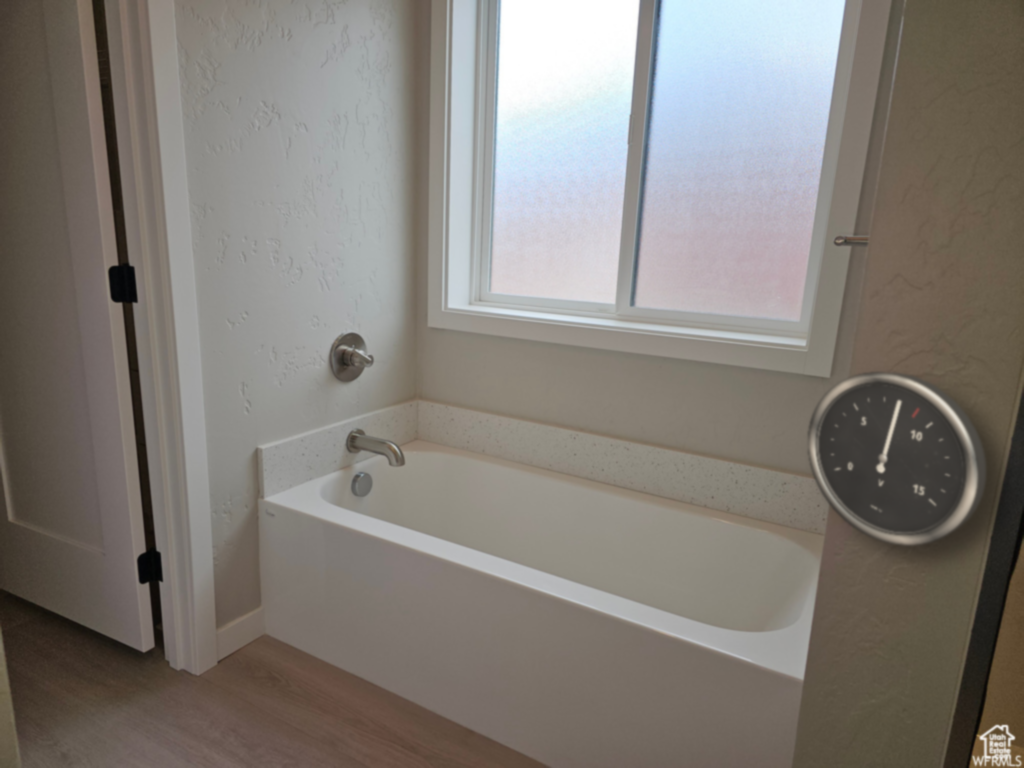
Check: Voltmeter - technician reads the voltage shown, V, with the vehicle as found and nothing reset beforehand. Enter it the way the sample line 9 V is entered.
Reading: 8 V
